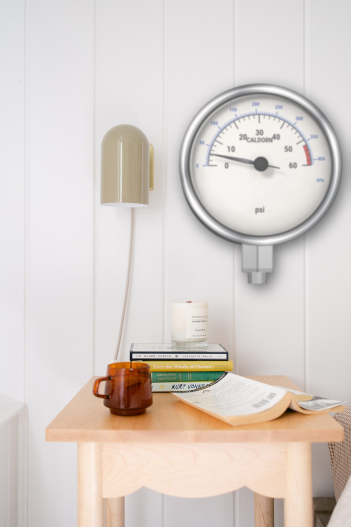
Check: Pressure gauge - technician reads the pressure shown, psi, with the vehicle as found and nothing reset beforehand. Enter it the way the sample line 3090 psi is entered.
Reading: 4 psi
